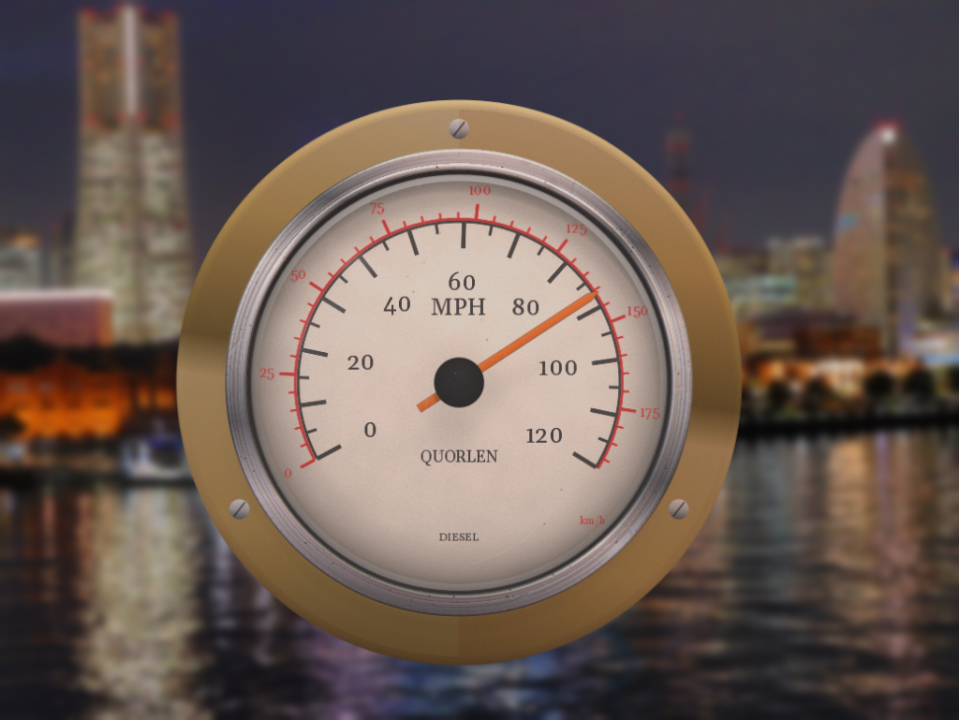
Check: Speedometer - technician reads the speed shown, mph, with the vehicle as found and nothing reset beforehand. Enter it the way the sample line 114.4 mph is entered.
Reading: 87.5 mph
